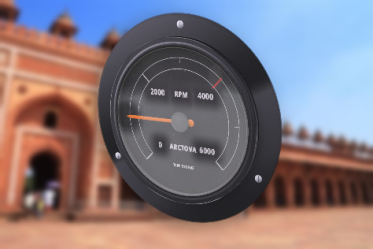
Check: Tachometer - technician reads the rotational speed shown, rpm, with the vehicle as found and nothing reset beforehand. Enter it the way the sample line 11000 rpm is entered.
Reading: 1000 rpm
